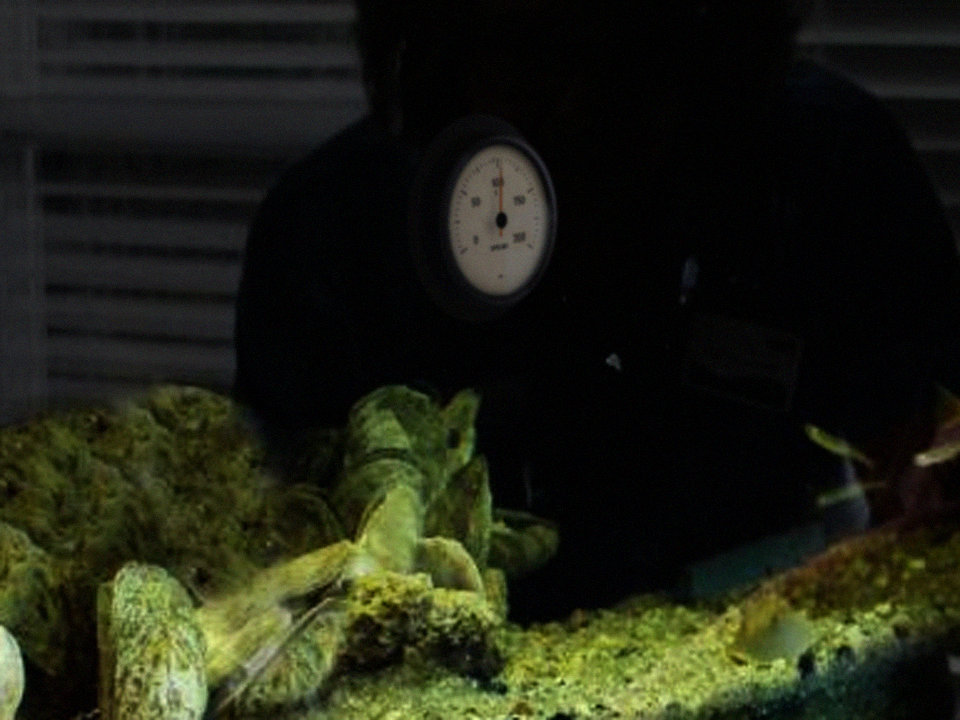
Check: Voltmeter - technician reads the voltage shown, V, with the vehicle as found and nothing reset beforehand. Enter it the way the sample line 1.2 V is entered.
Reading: 100 V
